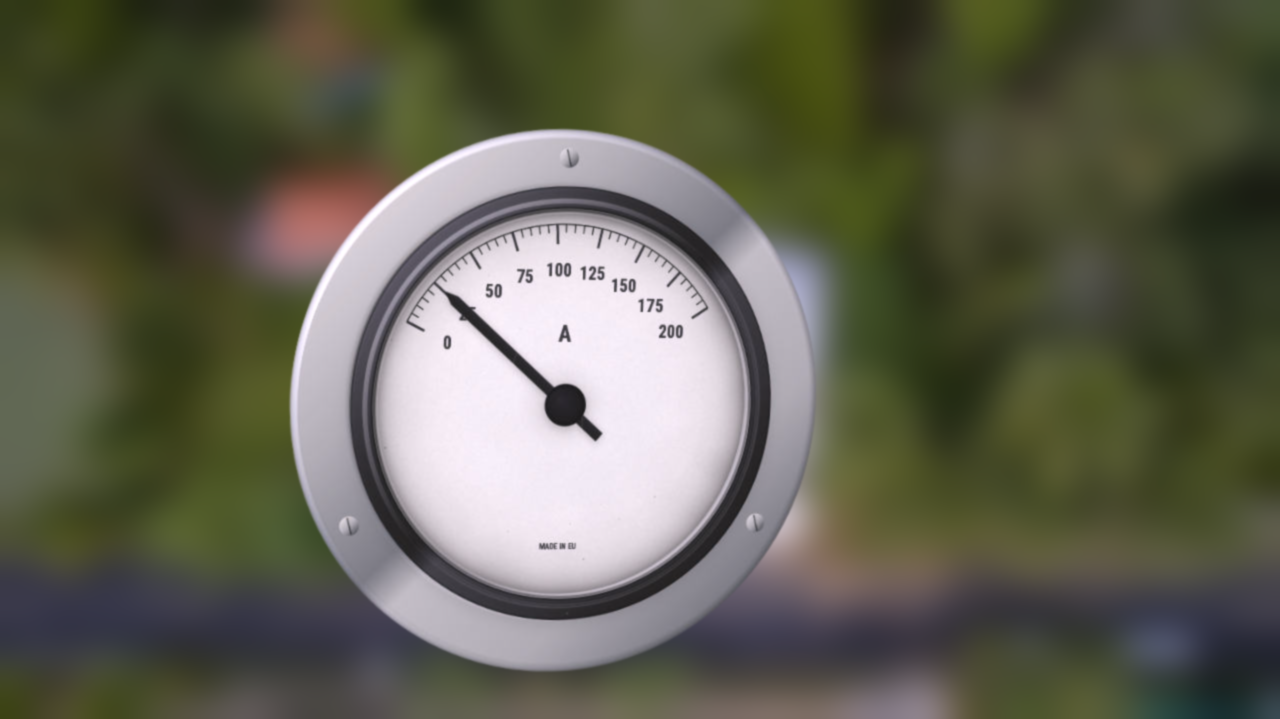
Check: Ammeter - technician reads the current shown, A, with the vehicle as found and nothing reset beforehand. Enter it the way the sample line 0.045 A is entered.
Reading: 25 A
